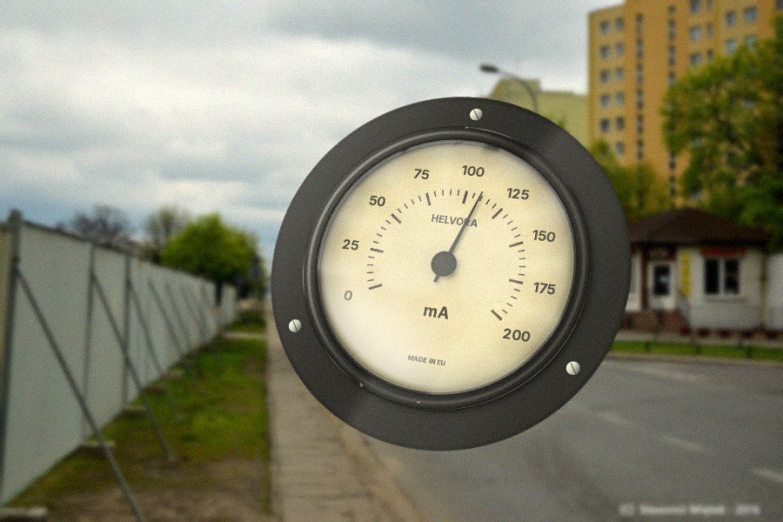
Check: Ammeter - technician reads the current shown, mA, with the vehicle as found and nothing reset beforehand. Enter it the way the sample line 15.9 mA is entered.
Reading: 110 mA
